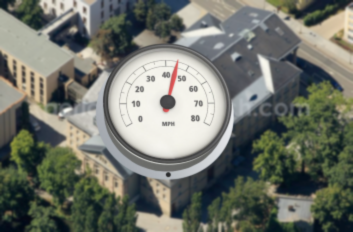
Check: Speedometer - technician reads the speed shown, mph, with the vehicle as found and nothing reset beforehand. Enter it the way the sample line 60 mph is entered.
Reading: 45 mph
